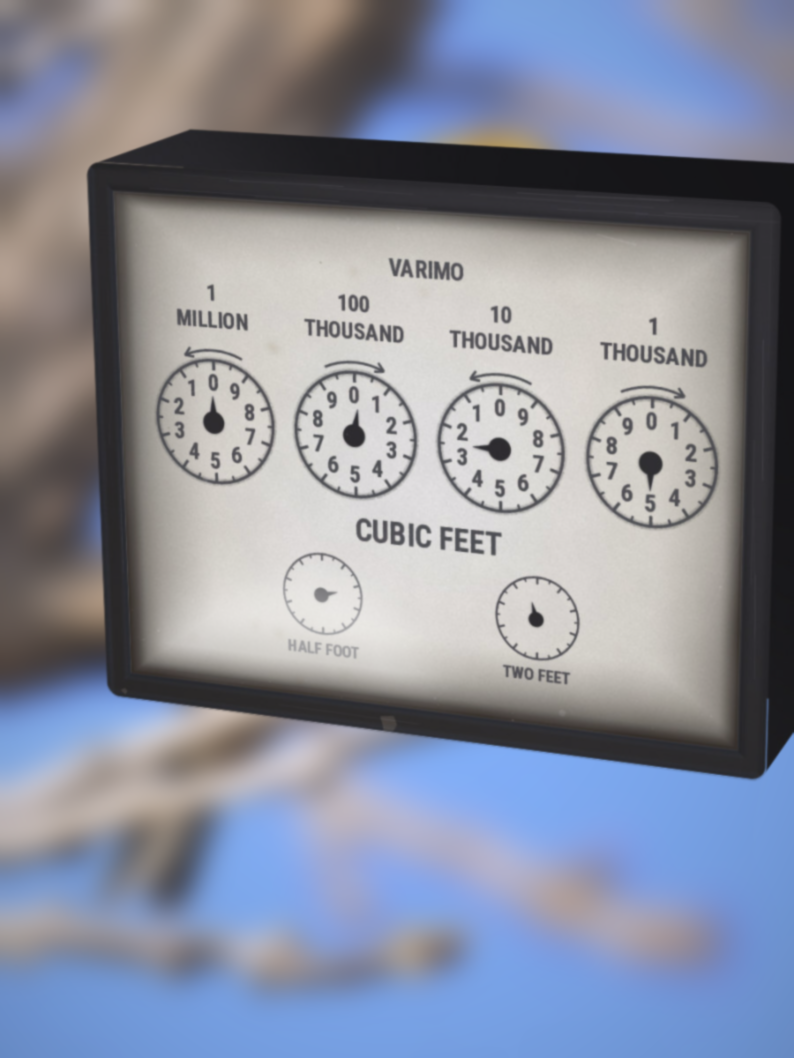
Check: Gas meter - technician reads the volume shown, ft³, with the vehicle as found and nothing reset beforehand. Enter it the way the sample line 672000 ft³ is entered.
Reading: 2500 ft³
